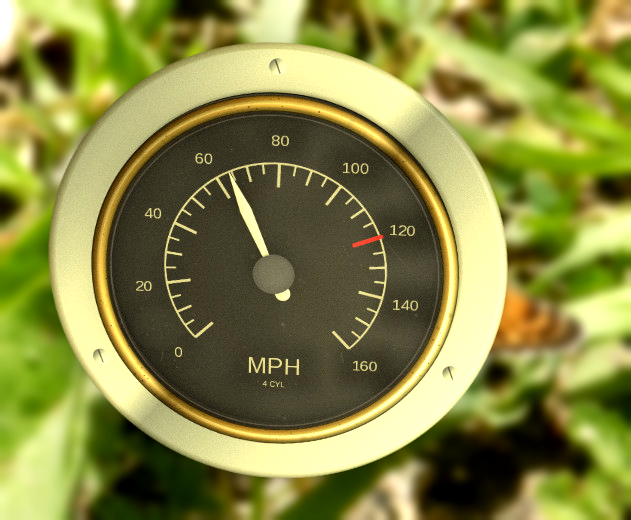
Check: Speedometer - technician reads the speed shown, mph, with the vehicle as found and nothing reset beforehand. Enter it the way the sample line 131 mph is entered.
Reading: 65 mph
